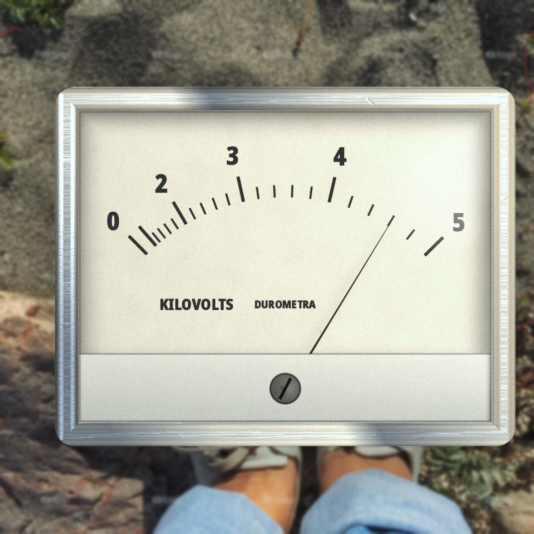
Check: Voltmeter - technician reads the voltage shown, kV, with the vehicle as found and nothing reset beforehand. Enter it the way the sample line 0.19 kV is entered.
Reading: 4.6 kV
